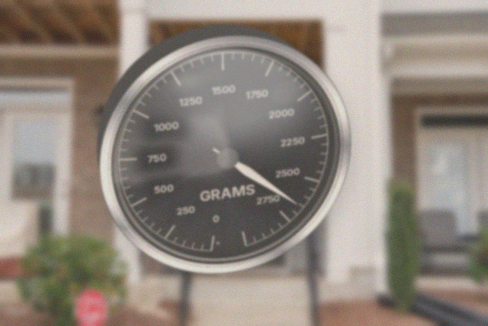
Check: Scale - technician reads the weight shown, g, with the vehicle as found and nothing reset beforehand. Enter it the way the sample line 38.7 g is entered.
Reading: 2650 g
